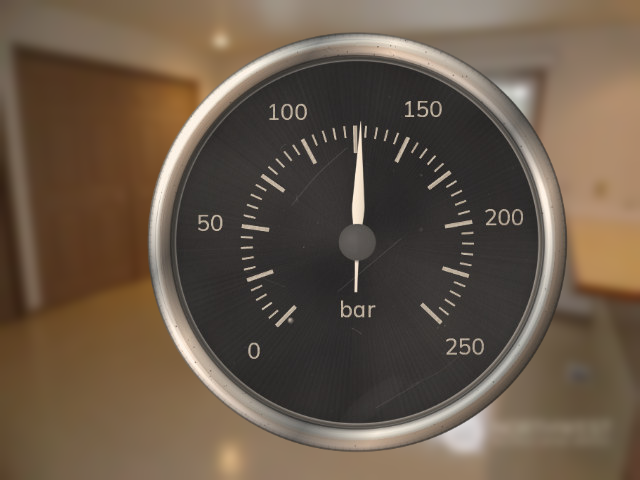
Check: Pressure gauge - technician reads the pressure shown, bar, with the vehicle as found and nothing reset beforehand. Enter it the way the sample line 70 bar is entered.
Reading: 127.5 bar
